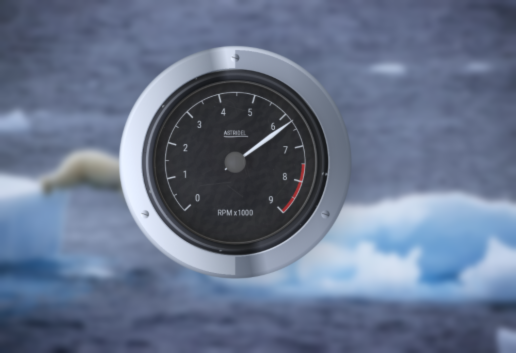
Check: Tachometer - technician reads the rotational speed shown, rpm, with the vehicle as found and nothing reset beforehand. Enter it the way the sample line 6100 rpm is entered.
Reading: 6250 rpm
